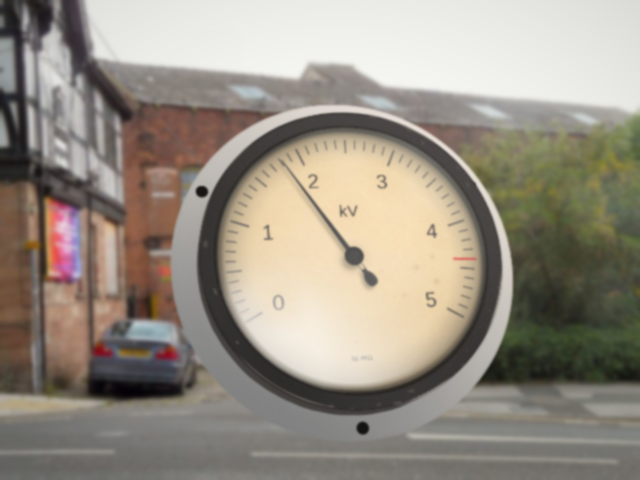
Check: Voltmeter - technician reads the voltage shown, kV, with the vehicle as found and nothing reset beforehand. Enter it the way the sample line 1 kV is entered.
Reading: 1.8 kV
